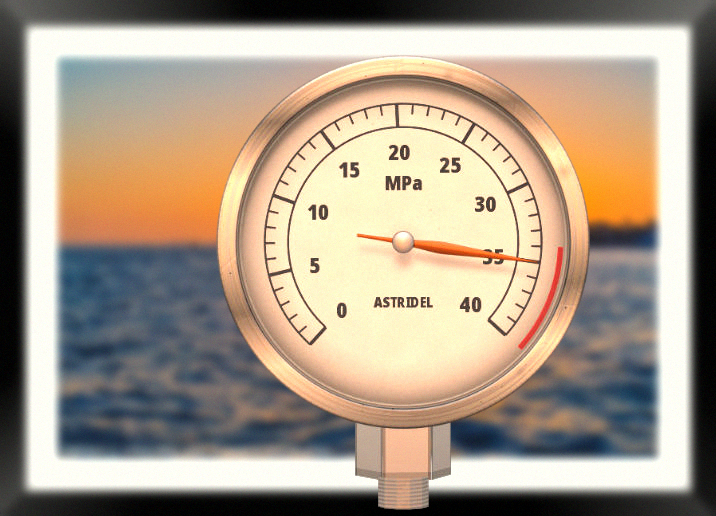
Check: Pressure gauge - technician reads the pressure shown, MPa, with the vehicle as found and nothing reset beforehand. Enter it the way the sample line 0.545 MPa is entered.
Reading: 35 MPa
